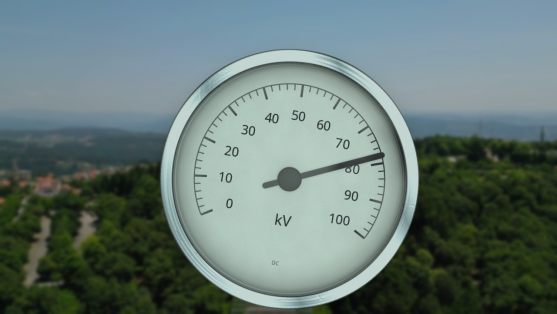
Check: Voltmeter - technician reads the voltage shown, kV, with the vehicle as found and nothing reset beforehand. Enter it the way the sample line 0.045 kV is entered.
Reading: 78 kV
